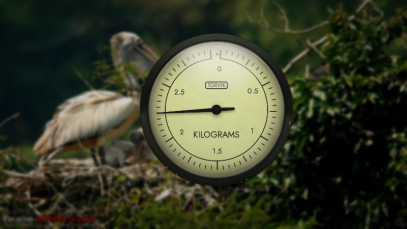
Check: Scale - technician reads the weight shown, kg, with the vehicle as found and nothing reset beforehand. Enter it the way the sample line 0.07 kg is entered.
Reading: 2.25 kg
